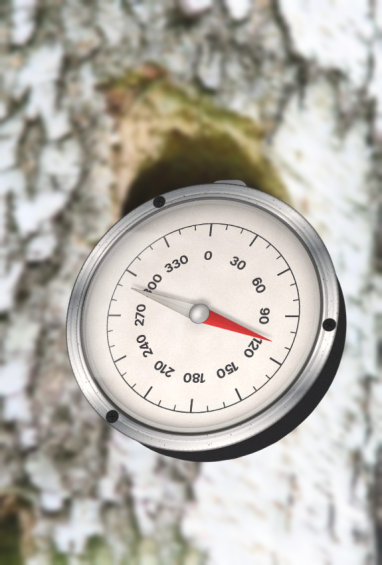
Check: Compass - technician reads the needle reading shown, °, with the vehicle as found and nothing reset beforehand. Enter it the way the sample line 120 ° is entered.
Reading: 110 °
